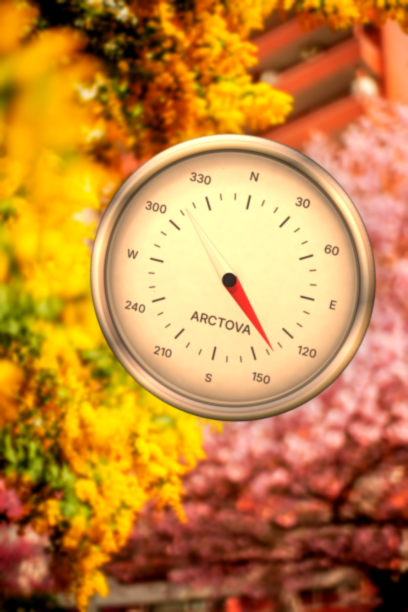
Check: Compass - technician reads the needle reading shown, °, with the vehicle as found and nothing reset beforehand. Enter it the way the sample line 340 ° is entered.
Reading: 135 °
